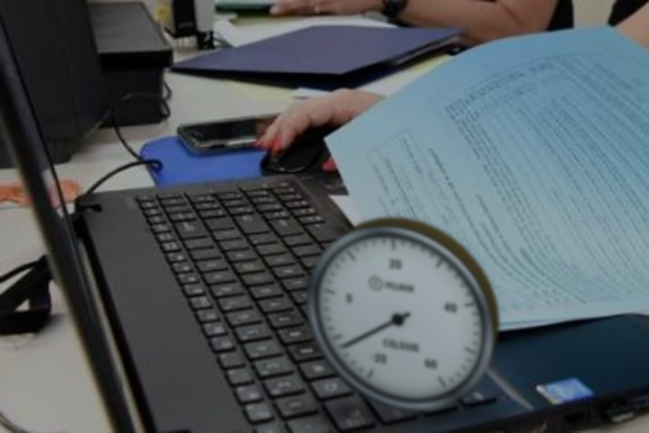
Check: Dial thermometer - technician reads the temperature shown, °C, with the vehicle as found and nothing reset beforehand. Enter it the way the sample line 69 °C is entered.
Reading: -12 °C
